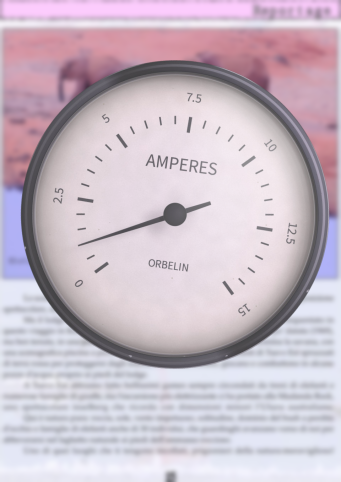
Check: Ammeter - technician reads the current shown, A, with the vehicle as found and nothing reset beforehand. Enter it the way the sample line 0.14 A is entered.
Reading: 1 A
